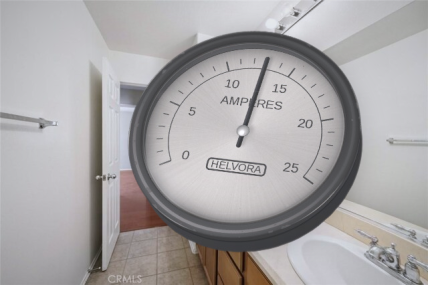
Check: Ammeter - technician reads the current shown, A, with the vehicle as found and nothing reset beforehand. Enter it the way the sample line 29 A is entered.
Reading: 13 A
